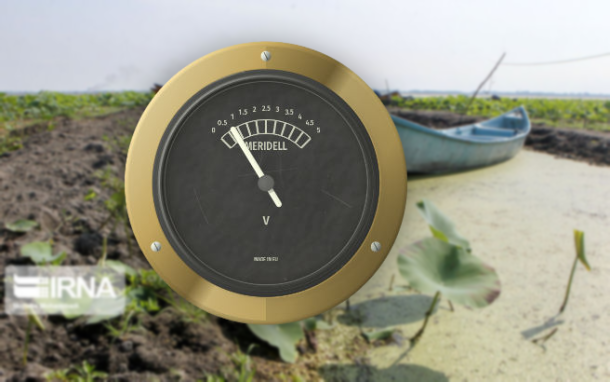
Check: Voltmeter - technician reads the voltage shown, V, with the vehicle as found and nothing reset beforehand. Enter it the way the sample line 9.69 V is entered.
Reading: 0.75 V
